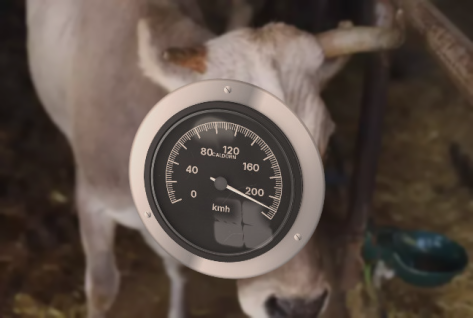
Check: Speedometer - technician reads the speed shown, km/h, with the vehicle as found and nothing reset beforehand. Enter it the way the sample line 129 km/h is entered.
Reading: 210 km/h
